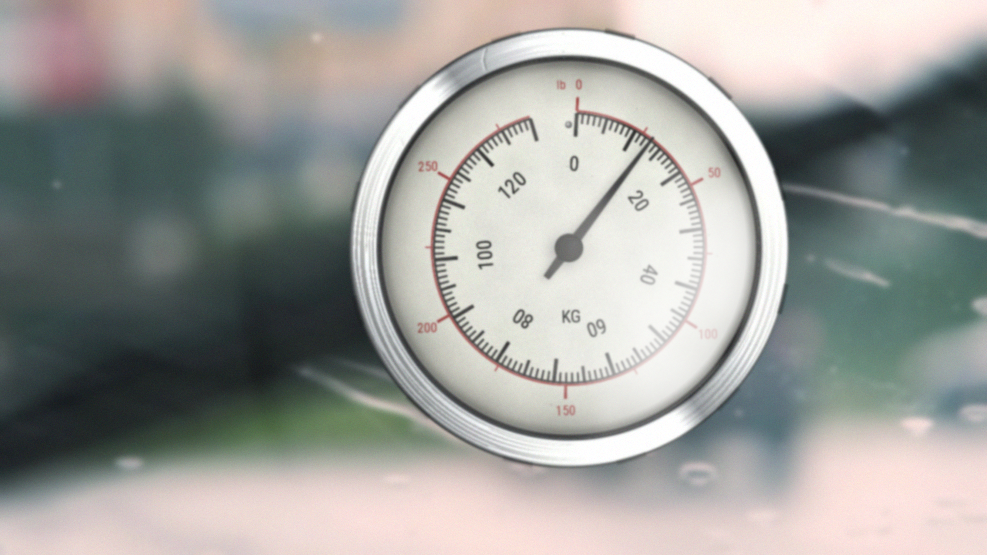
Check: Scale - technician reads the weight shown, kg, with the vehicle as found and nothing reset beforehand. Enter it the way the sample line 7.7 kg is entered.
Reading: 13 kg
